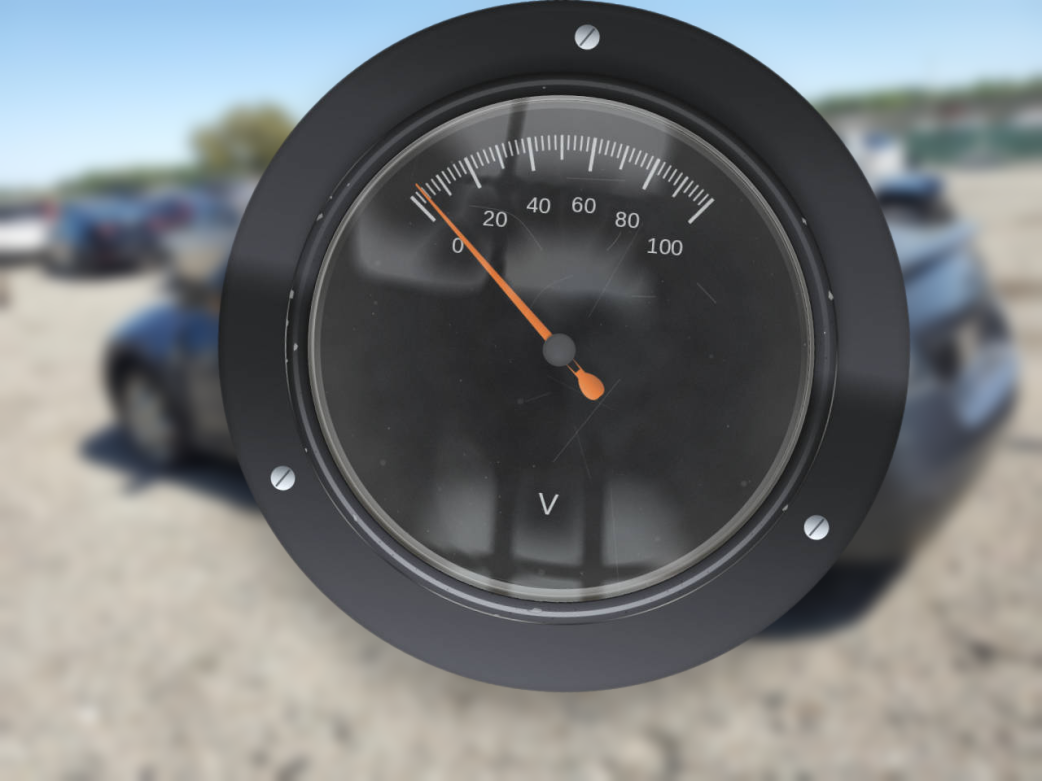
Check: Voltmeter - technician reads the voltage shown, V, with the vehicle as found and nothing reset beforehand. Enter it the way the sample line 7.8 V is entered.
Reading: 4 V
